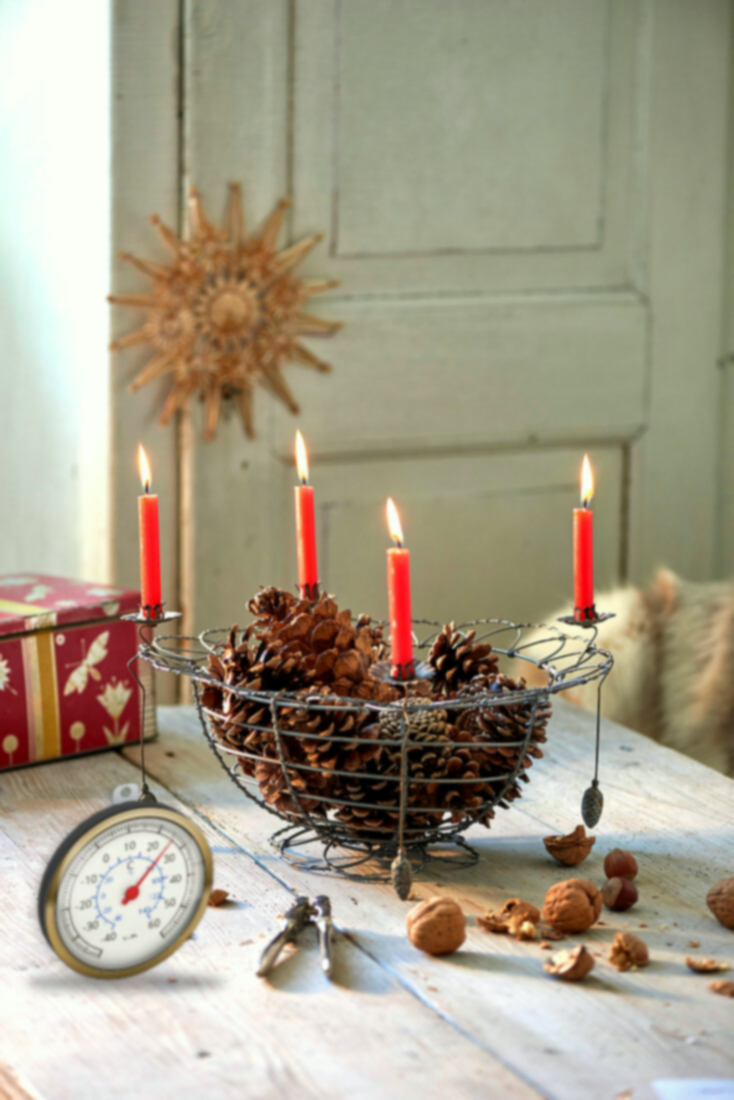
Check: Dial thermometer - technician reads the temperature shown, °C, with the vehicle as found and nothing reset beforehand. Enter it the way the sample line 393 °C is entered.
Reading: 25 °C
